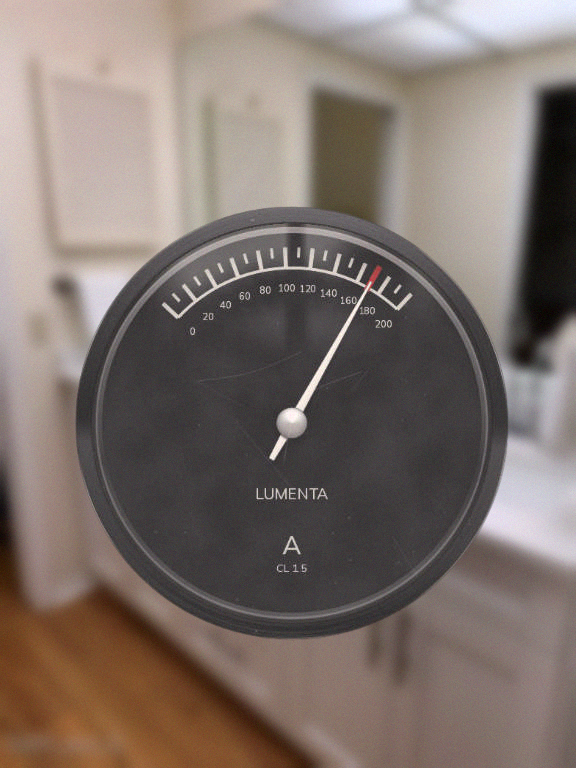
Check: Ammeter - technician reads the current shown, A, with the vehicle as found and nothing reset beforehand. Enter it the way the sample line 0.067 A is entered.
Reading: 170 A
